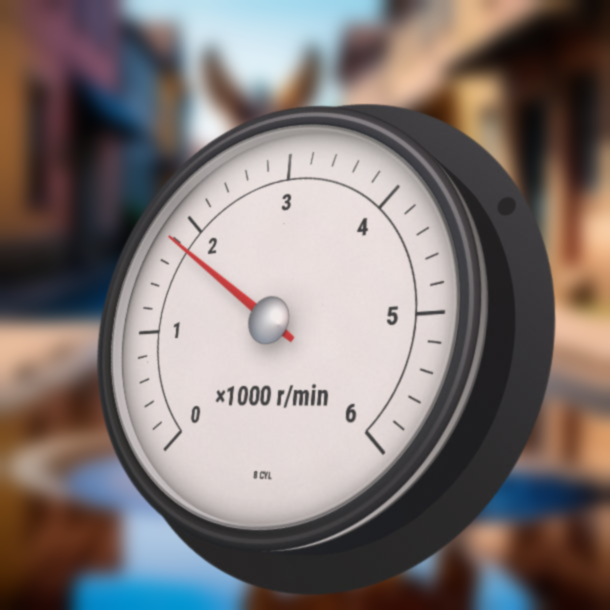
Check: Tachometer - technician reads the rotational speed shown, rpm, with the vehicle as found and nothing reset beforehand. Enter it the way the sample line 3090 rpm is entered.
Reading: 1800 rpm
